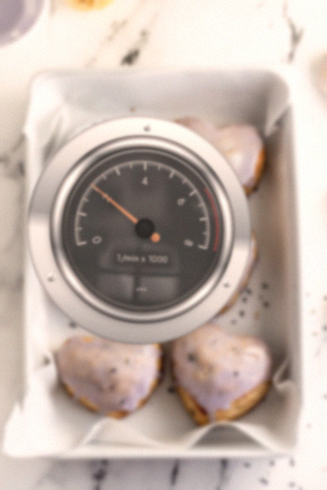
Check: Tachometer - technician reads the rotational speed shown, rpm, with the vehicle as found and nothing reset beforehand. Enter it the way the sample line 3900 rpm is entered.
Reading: 2000 rpm
